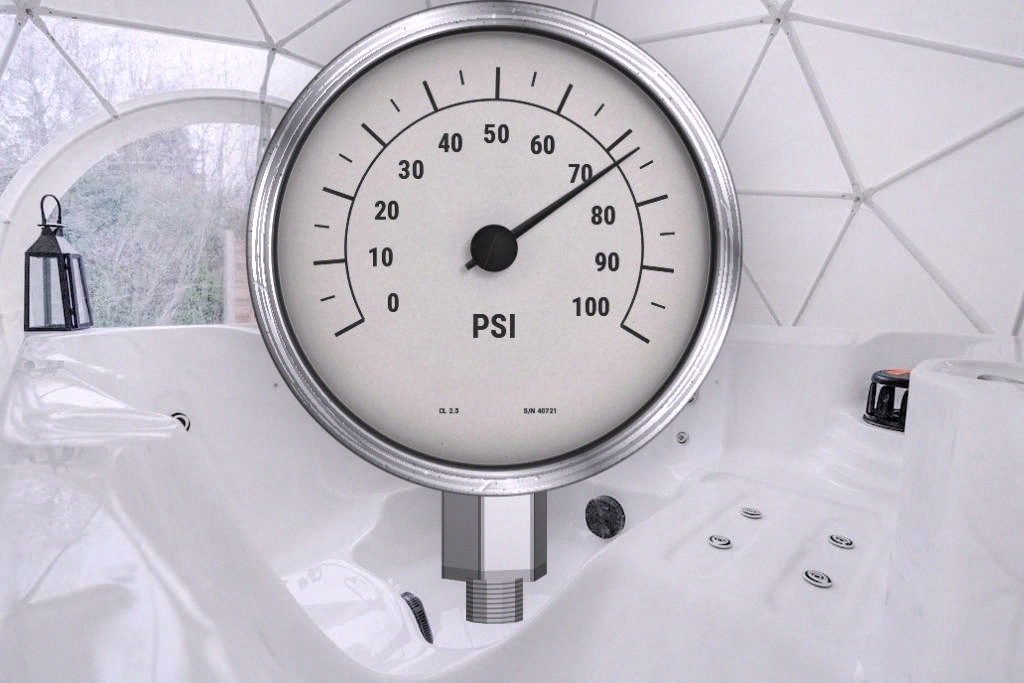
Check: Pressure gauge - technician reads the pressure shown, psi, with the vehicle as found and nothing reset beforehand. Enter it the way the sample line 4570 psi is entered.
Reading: 72.5 psi
